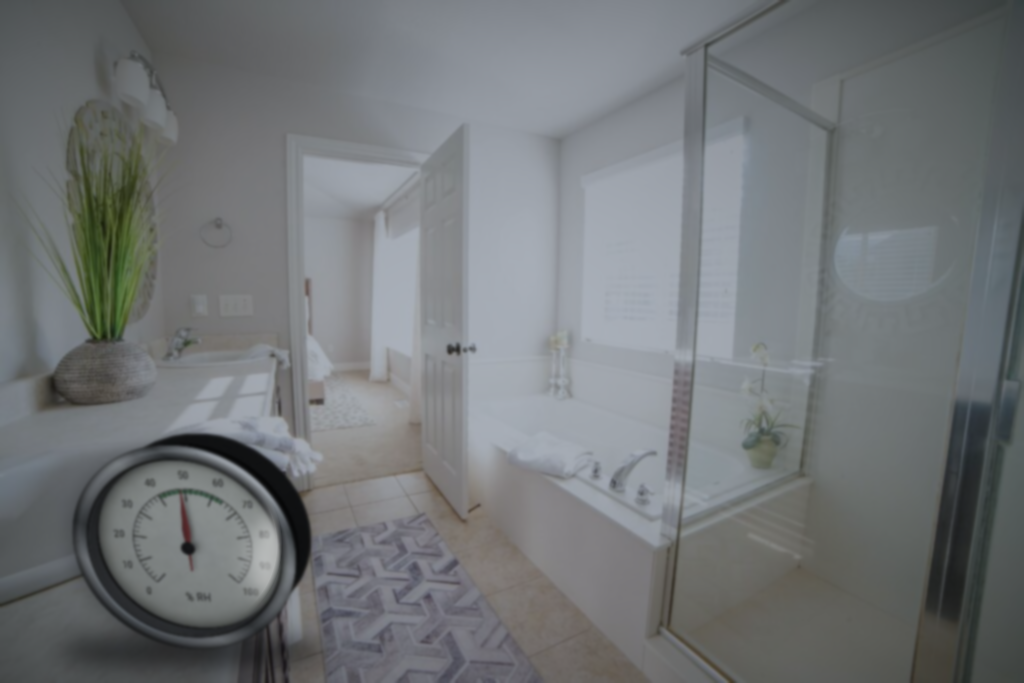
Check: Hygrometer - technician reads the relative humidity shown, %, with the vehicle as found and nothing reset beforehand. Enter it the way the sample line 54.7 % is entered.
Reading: 50 %
